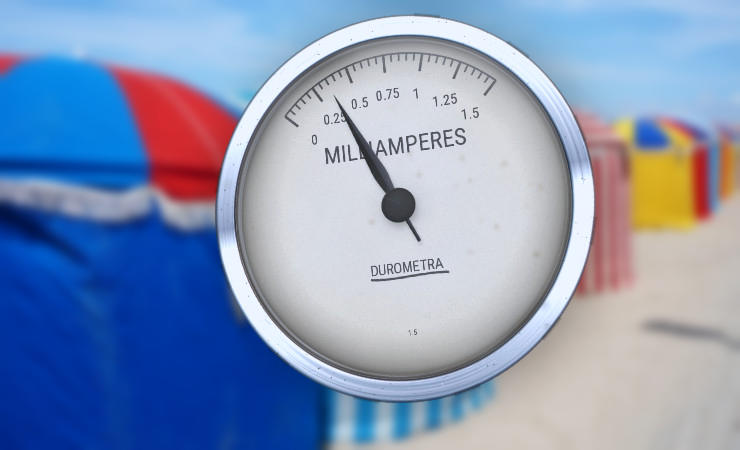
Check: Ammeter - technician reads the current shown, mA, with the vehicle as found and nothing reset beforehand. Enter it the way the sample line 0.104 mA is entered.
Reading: 0.35 mA
